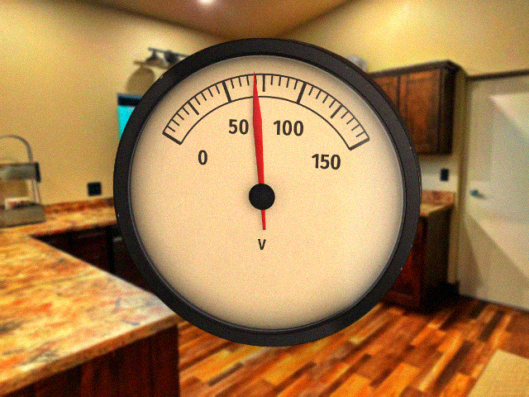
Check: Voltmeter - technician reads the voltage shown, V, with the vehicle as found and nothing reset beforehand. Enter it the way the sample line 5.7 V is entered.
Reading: 70 V
